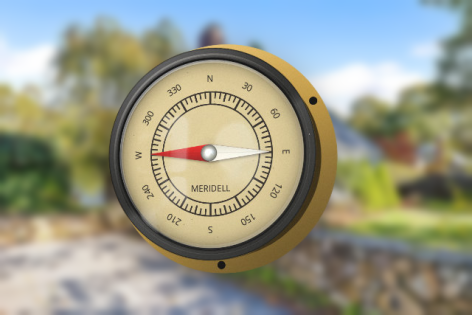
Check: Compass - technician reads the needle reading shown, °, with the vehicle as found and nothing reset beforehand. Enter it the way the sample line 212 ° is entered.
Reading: 270 °
